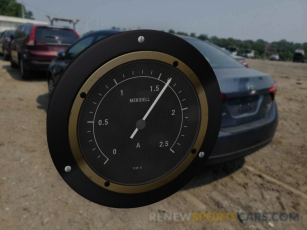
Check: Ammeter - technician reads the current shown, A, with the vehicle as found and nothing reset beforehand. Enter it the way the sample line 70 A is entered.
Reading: 1.6 A
